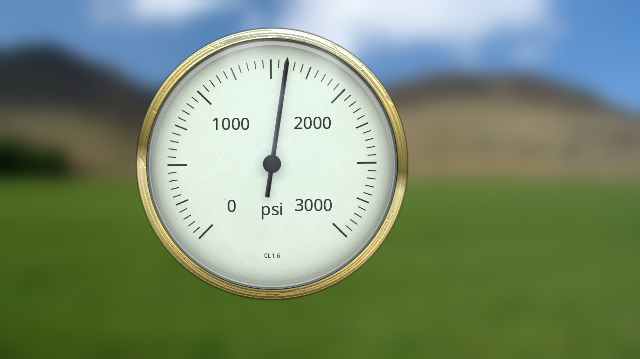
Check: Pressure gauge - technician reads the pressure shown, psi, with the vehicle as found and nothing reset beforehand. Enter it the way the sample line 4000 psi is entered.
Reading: 1600 psi
